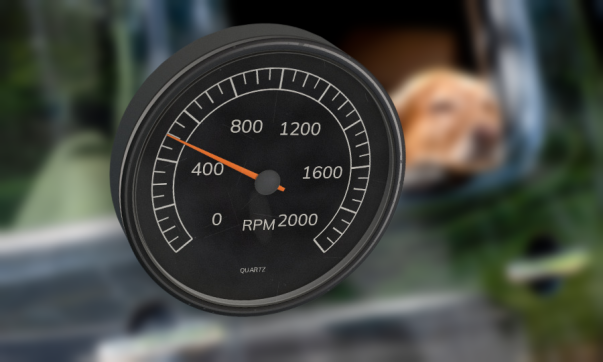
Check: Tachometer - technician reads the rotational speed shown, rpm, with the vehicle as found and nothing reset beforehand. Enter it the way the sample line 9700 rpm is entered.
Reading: 500 rpm
